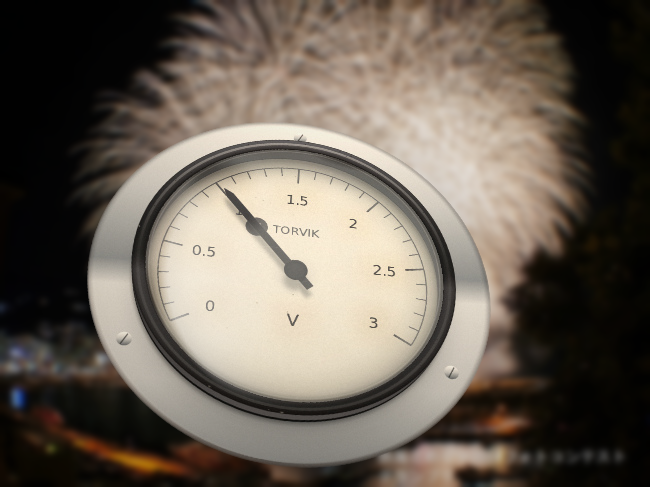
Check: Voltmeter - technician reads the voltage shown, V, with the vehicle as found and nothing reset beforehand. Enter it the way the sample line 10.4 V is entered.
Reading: 1 V
